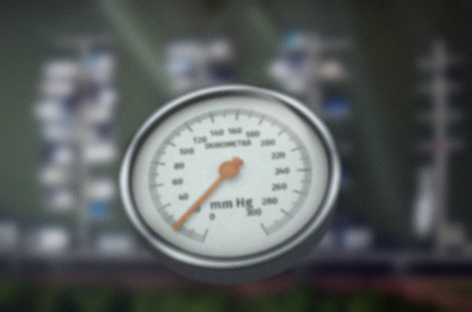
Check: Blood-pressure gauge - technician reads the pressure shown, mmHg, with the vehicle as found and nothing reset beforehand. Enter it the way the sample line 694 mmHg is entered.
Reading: 20 mmHg
